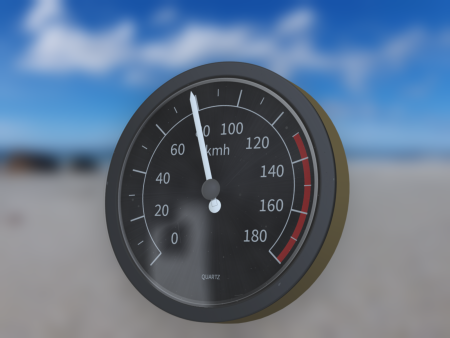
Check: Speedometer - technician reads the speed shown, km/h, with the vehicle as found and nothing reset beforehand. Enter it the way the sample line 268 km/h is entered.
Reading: 80 km/h
